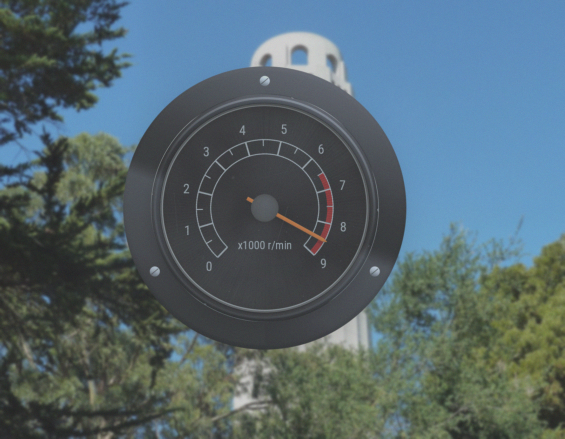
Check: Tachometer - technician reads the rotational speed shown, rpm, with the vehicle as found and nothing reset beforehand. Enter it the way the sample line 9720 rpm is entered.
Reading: 8500 rpm
